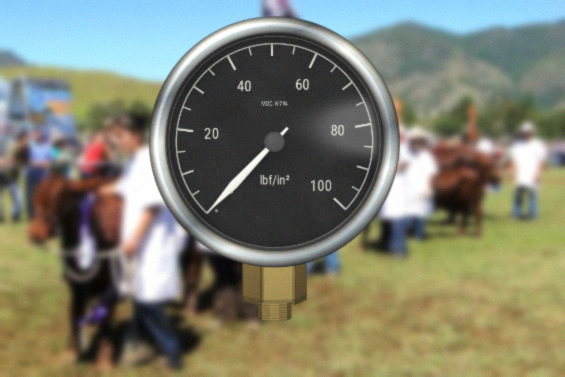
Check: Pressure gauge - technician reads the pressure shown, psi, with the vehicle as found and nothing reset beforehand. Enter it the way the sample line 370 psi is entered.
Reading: 0 psi
